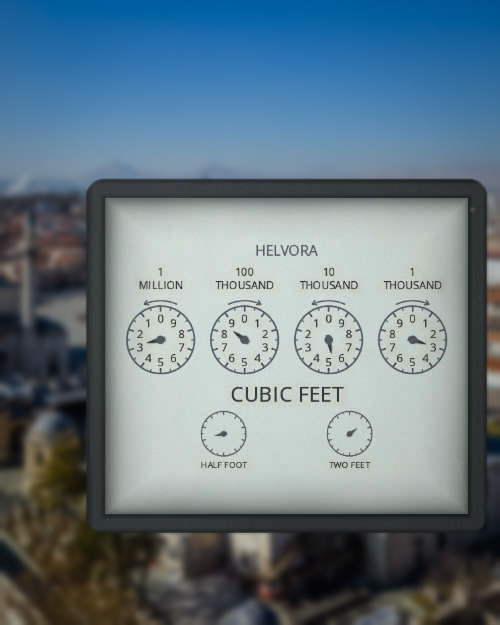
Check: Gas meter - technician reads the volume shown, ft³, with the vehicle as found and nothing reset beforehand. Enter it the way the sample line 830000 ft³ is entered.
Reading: 285300 ft³
